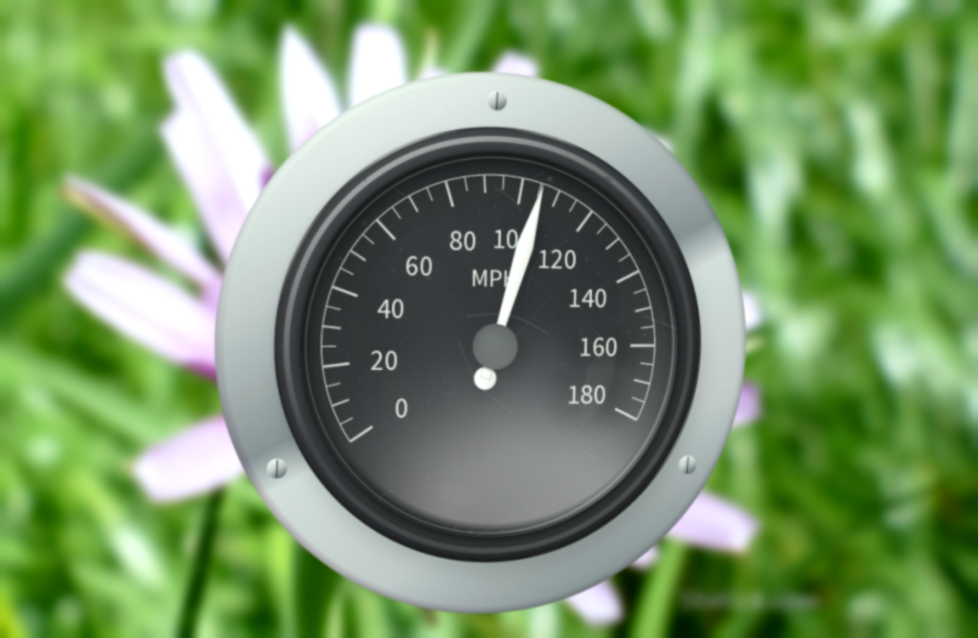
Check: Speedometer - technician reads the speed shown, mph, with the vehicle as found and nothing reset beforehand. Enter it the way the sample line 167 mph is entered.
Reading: 105 mph
